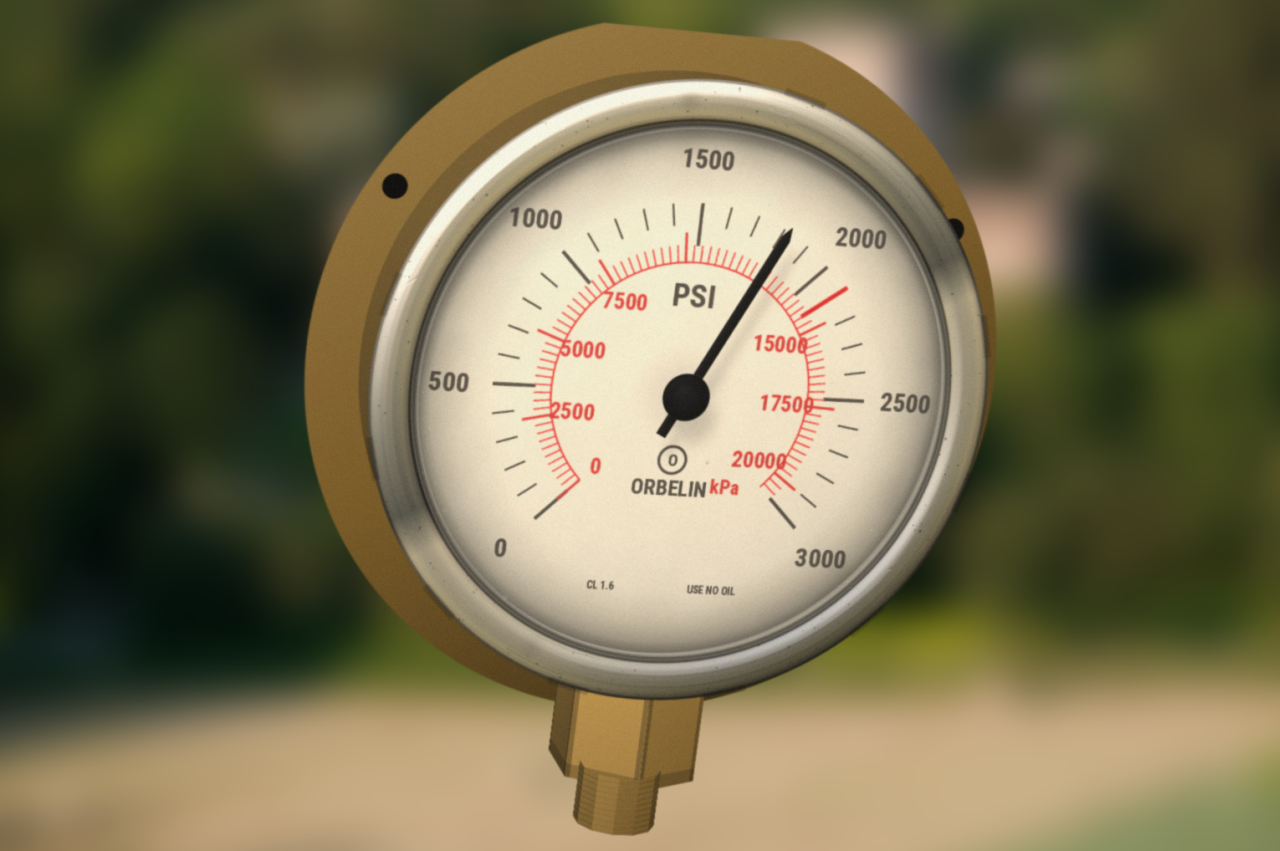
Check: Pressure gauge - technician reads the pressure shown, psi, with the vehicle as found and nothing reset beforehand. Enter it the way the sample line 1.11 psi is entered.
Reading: 1800 psi
